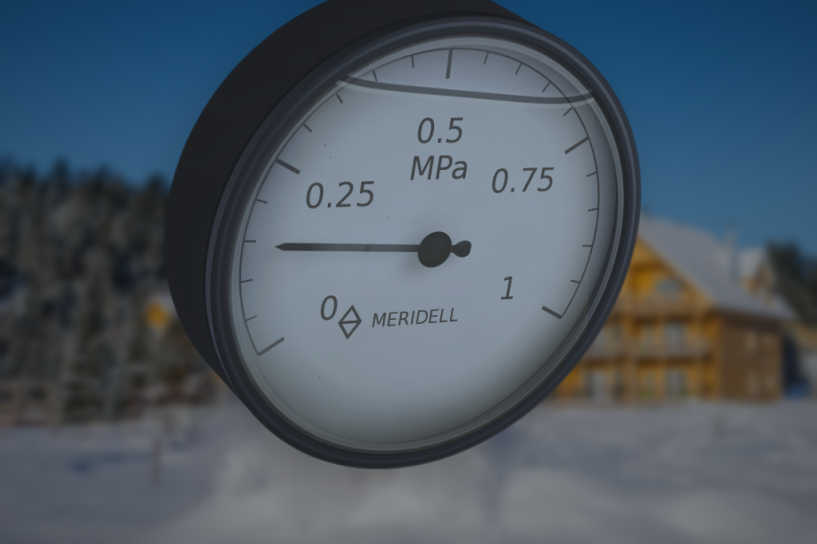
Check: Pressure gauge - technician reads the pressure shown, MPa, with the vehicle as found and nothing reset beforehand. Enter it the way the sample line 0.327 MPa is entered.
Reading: 0.15 MPa
